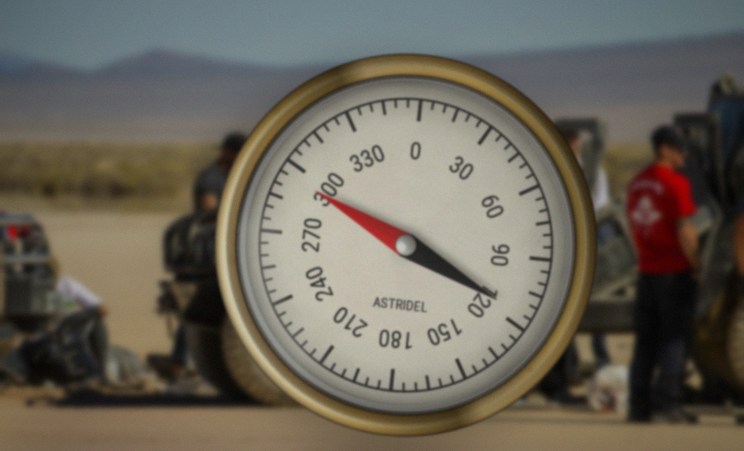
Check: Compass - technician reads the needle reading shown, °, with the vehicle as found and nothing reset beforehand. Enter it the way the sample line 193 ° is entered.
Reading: 295 °
